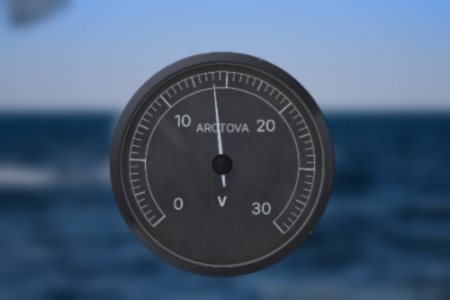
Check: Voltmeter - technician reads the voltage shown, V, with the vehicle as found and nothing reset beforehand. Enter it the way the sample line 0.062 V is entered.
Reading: 14 V
